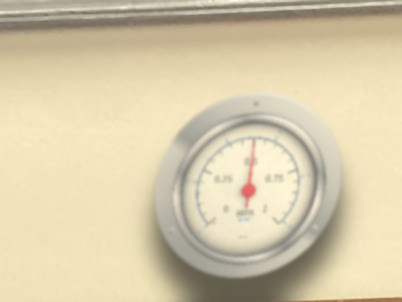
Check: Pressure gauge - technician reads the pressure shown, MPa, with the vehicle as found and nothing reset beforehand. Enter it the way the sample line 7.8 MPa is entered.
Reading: 0.5 MPa
